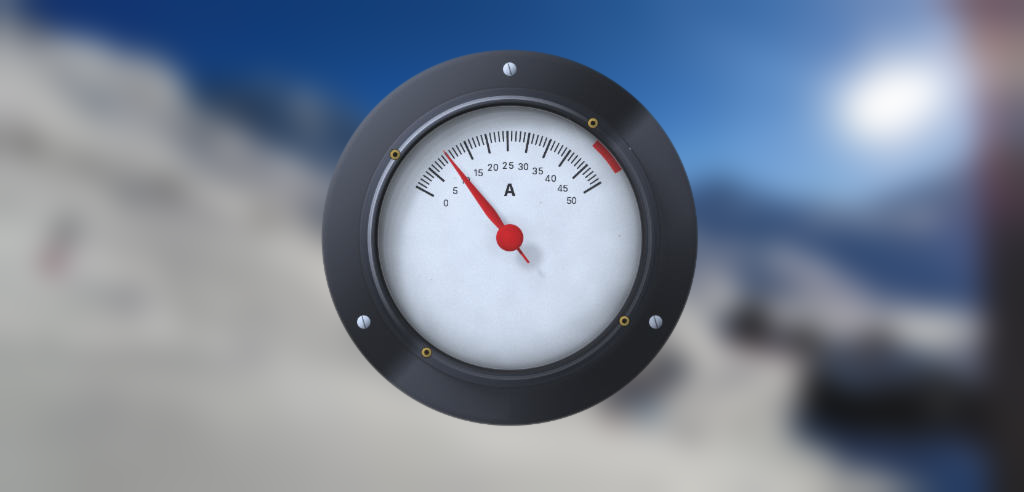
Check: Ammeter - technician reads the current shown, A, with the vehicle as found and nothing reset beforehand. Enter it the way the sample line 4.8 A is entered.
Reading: 10 A
